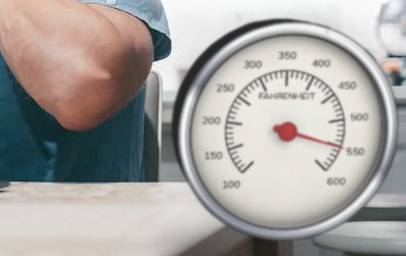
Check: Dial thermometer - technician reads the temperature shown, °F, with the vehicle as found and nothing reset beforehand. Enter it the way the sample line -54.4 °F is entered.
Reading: 550 °F
